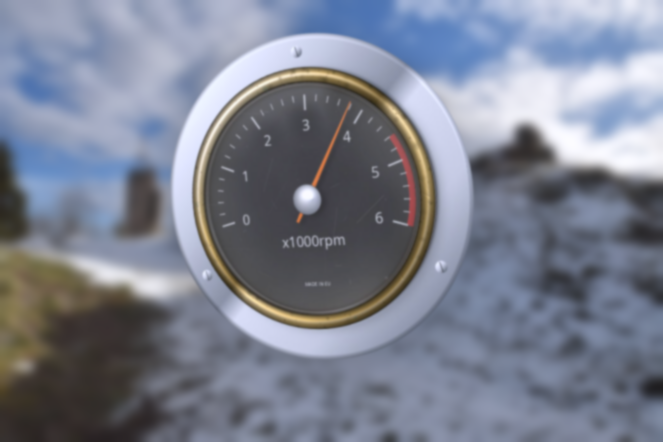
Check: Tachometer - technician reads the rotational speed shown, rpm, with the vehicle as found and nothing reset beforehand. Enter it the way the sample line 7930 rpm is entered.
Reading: 3800 rpm
